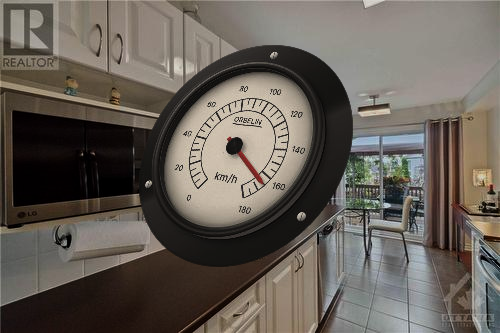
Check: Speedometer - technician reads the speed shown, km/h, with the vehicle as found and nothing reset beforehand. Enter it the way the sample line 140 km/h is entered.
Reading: 165 km/h
